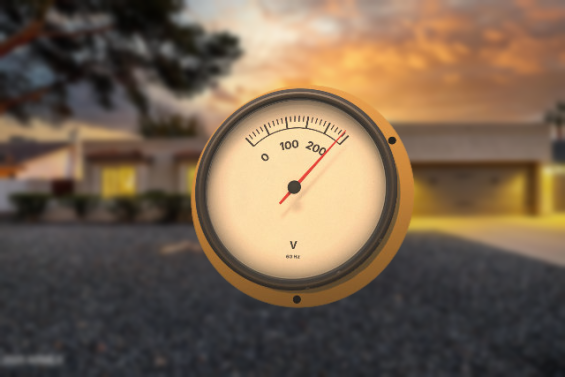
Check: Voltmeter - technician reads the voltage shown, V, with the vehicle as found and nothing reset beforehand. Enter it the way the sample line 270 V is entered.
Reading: 240 V
